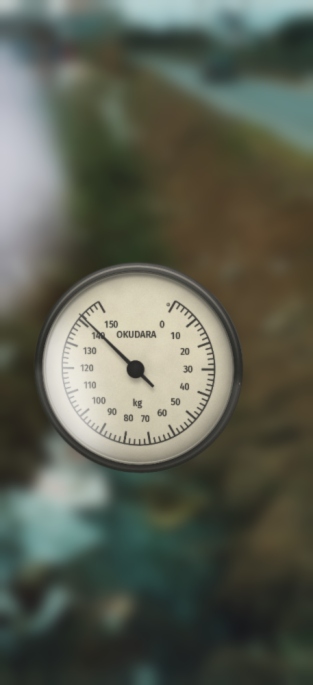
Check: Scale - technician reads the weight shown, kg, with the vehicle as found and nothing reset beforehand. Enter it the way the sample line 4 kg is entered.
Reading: 142 kg
